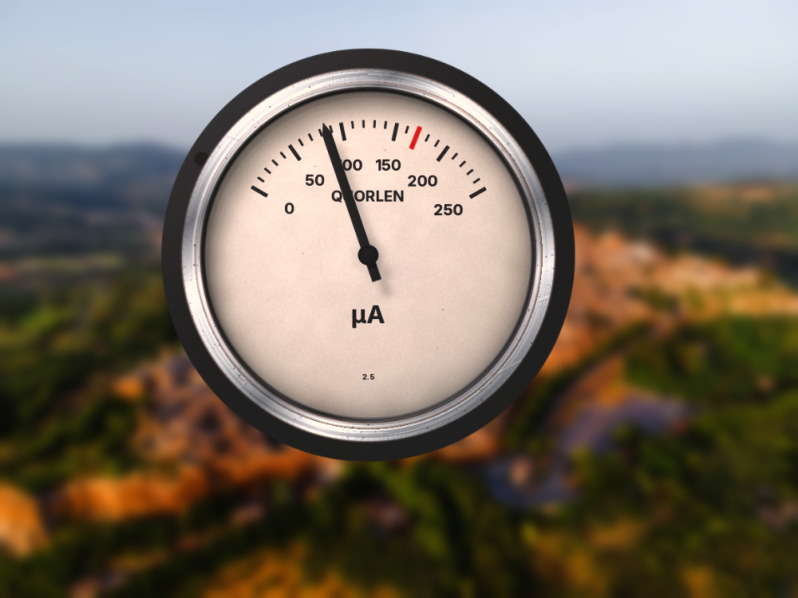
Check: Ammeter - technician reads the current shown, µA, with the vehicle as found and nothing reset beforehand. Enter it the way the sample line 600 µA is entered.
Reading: 85 µA
